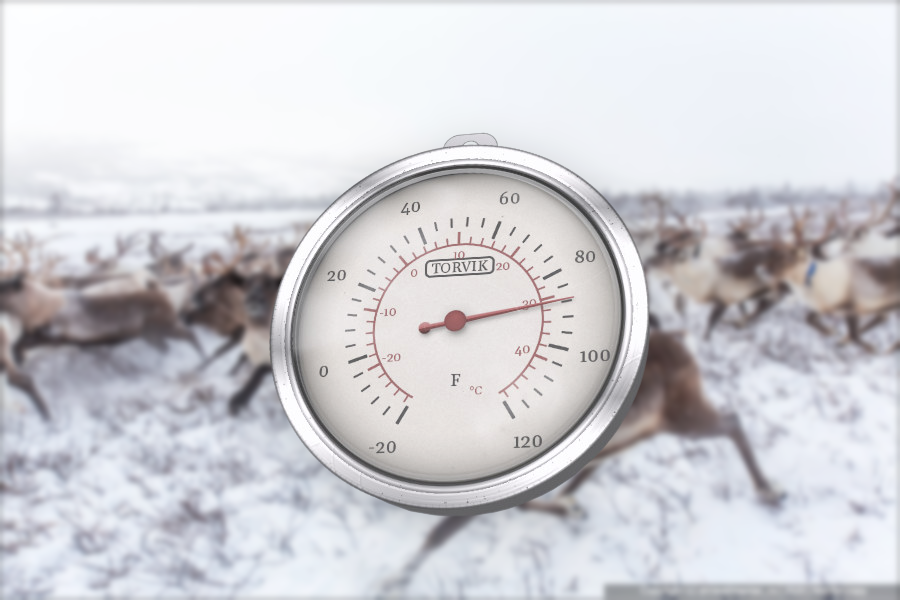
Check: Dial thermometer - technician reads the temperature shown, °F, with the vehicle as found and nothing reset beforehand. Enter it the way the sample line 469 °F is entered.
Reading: 88 °F
